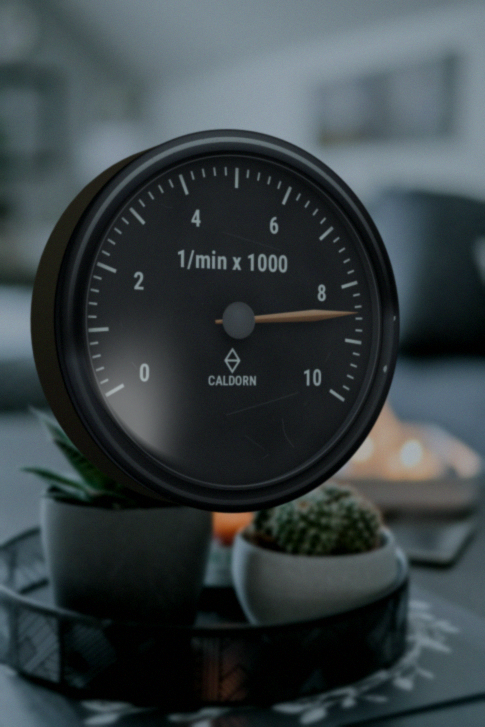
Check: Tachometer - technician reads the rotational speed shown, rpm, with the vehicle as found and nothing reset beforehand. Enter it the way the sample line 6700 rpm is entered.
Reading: 8500 rpm
